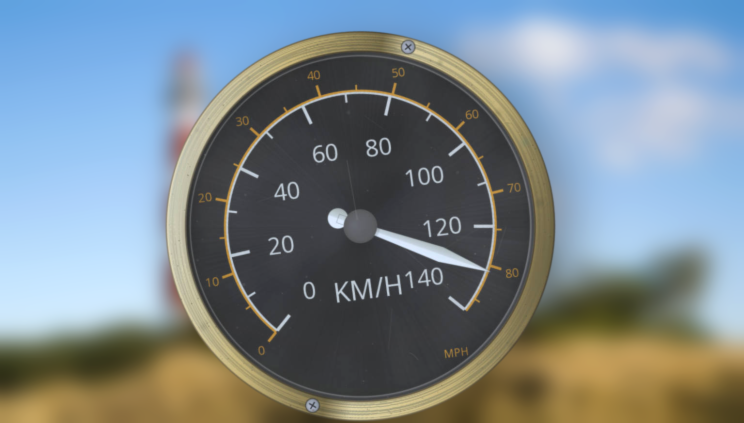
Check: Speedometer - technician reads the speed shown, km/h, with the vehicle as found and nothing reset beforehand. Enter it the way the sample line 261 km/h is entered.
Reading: 130 km/h
